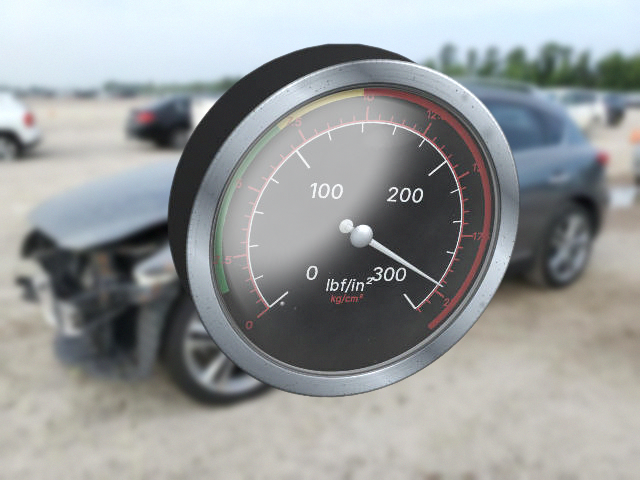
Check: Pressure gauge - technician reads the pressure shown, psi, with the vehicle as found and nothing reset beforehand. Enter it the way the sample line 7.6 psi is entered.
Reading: 280 psi
